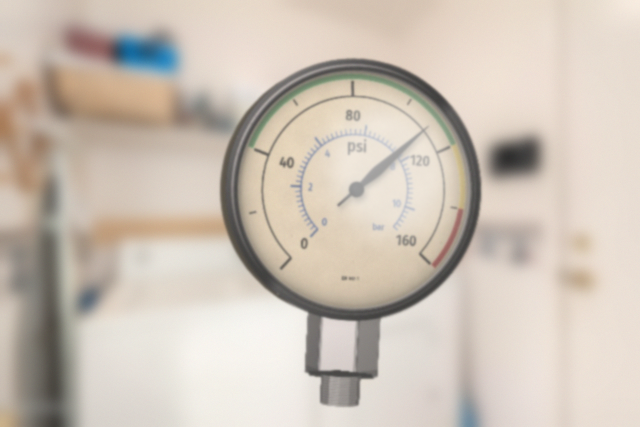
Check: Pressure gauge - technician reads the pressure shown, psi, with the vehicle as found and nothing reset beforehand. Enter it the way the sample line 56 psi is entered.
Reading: 110 psi
